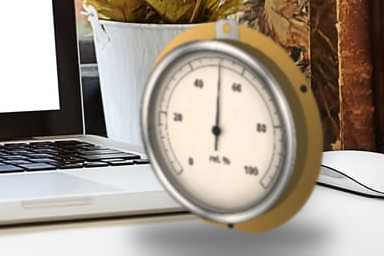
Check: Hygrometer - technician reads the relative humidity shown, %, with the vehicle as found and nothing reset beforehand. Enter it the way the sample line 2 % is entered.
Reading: 52 %
